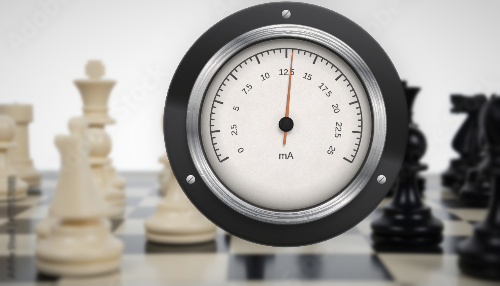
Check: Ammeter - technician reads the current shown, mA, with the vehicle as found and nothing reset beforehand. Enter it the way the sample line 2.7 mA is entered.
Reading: 13 mA
